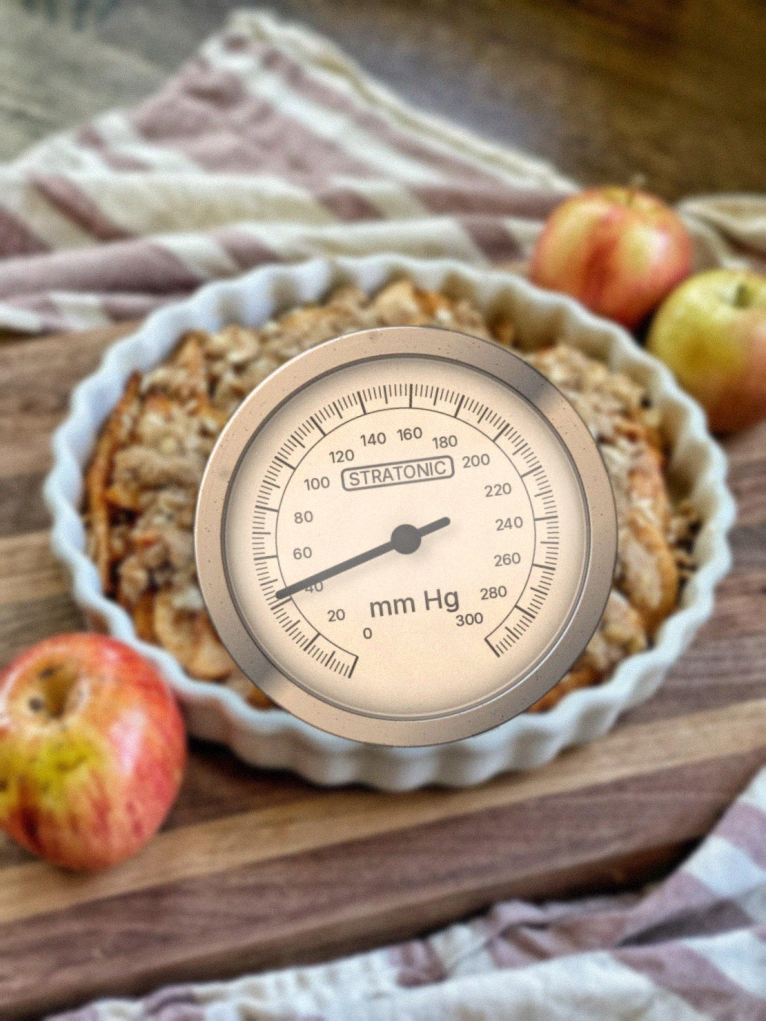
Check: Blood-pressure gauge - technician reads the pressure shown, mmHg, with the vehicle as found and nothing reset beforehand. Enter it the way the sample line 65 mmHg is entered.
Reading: 44 mmHg
